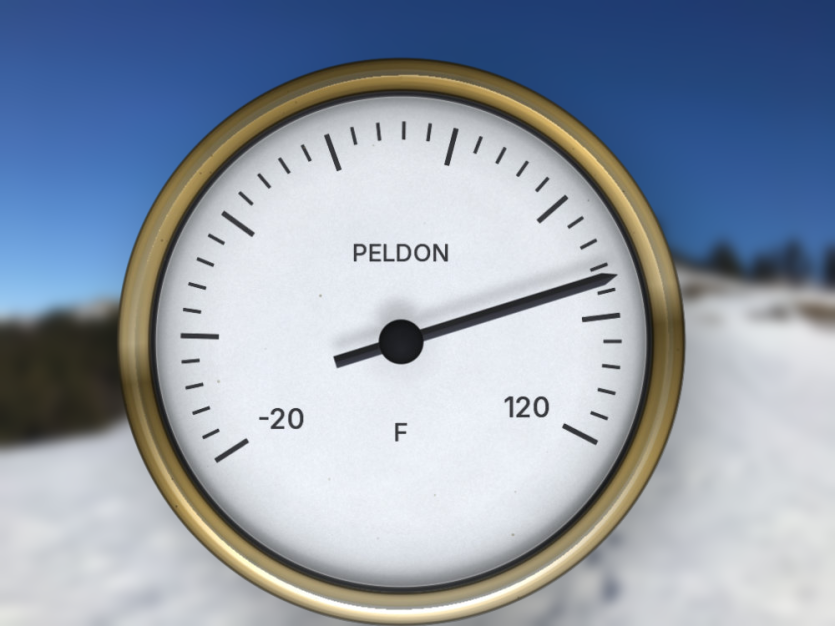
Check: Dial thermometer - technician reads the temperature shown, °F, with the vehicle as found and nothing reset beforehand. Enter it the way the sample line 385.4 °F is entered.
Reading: 94 °F
